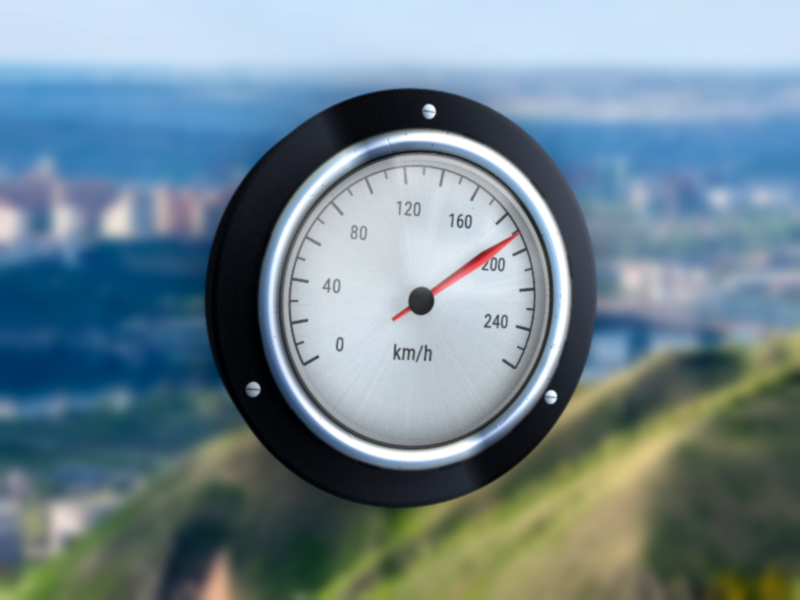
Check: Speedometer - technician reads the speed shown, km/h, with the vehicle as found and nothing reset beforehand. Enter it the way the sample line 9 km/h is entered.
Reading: 190 km/h
